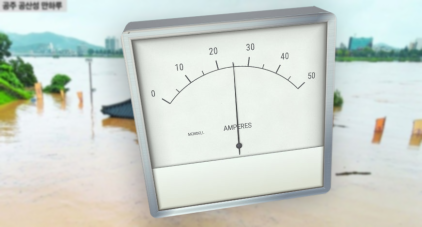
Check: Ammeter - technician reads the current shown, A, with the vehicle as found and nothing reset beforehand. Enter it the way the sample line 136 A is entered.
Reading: 25 A
